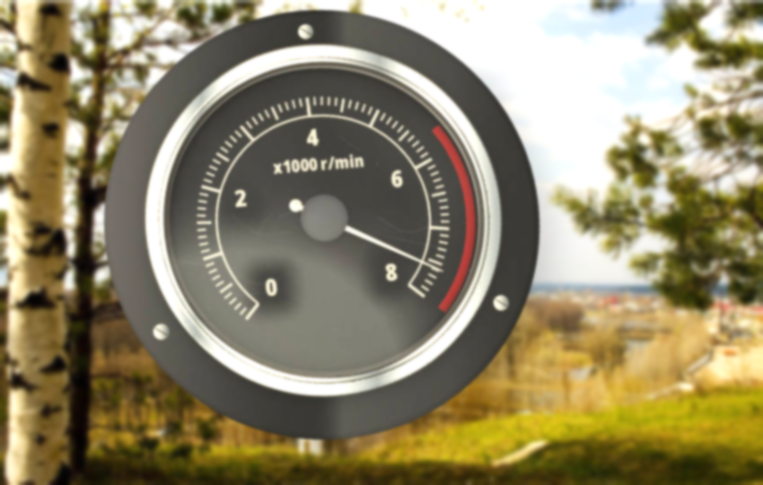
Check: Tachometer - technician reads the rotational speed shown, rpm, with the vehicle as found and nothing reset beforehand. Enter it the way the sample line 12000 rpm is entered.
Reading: 7600 rpm
